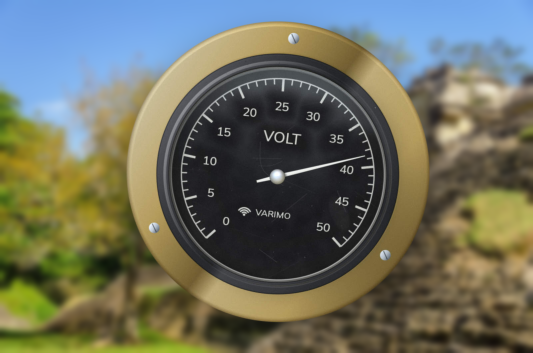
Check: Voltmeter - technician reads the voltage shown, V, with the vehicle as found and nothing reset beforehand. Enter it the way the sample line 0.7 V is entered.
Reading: 38.5 V
